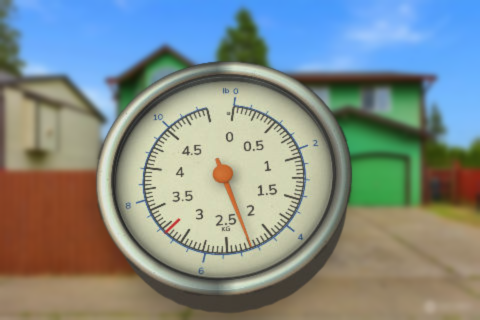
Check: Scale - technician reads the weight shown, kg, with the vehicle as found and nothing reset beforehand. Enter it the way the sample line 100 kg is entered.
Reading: 2.25 kg
